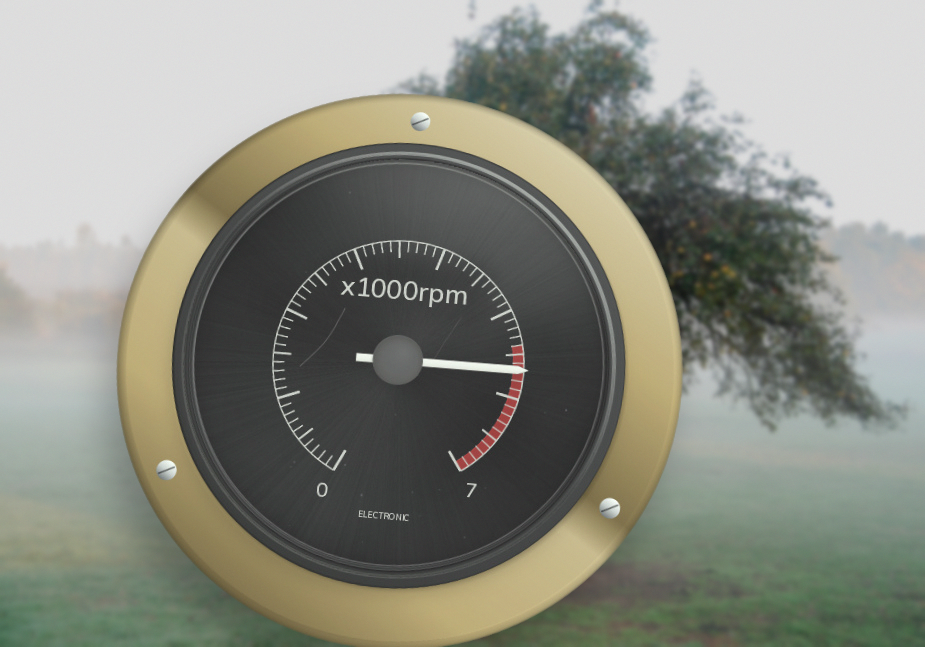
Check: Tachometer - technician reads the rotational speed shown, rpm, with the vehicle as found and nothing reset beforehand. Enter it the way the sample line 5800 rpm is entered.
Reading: 5700 rpm
